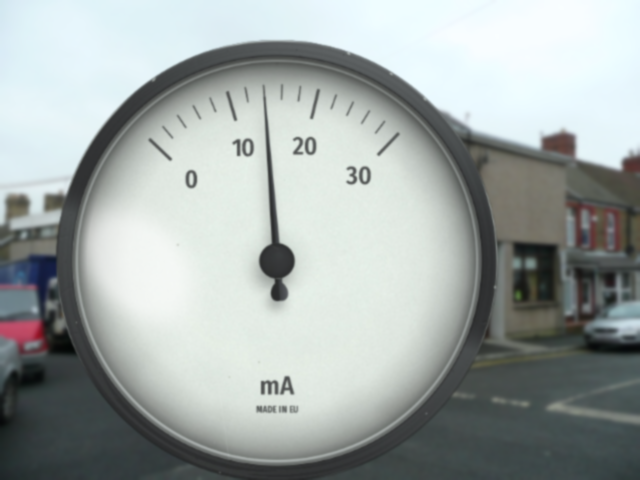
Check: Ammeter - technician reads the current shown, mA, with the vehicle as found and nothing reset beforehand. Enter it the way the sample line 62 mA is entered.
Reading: 14 mA
